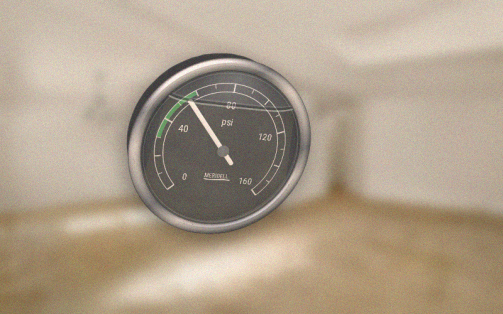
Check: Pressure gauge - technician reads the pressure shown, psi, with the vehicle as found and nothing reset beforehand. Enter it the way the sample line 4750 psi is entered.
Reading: 55 psi
